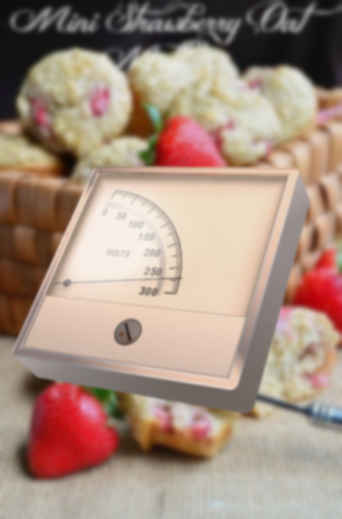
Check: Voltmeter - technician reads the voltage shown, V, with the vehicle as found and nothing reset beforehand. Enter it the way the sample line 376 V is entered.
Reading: 275 V
